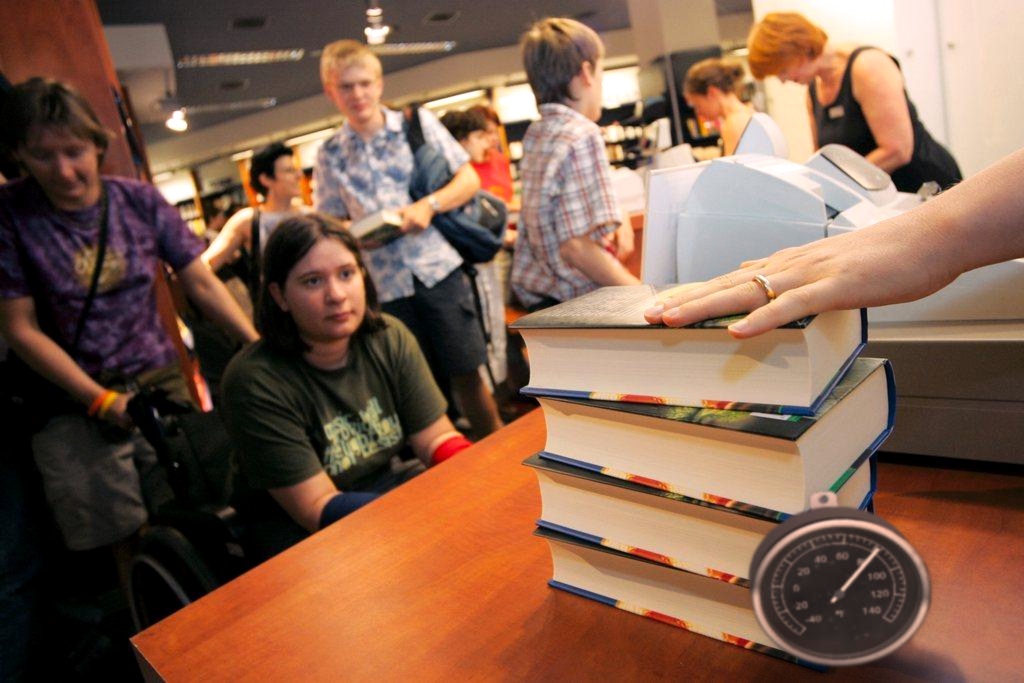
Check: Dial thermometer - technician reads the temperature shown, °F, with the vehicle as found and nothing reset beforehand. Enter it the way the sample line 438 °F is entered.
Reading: 80 °F
